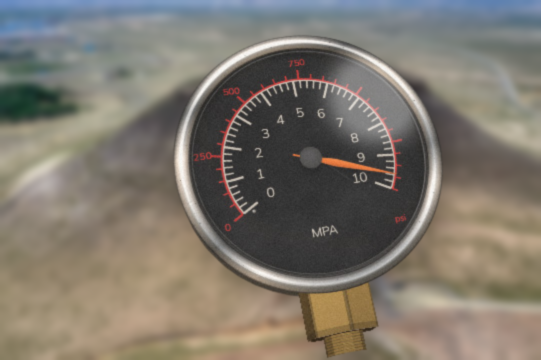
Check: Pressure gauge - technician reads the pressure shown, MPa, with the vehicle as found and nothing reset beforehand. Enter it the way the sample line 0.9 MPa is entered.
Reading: 9.6 MPa
